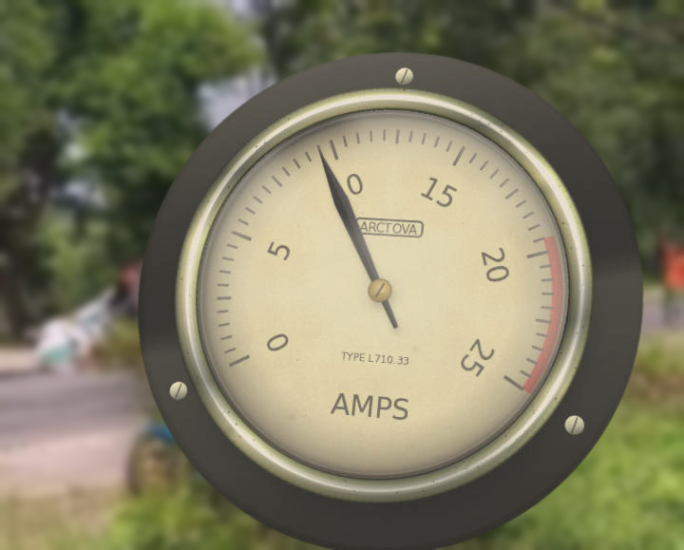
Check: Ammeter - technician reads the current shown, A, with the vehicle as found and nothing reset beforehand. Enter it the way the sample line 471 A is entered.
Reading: 9.5 A
